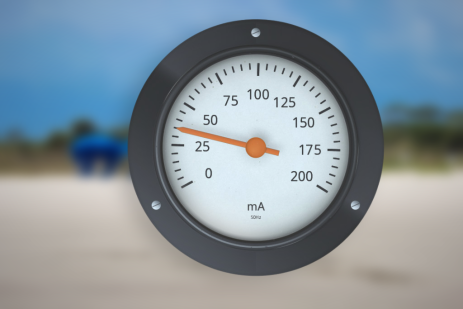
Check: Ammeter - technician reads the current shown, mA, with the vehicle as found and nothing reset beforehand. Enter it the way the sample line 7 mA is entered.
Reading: 35 mA
